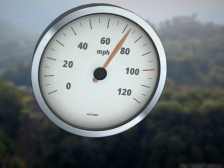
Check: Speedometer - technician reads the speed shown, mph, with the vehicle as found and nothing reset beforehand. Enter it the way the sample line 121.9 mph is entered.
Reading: 72.5 mph
